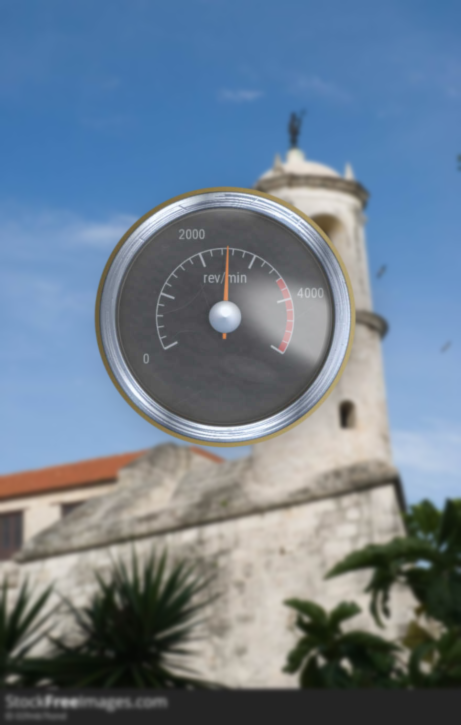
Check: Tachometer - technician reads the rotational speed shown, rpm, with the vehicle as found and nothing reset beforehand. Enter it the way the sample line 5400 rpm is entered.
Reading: 2500 rpm
